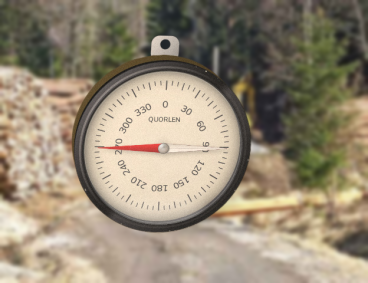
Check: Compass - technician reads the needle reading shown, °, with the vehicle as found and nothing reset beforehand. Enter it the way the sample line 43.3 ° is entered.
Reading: 270 °
